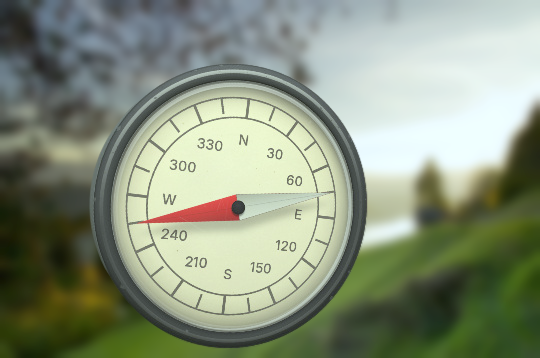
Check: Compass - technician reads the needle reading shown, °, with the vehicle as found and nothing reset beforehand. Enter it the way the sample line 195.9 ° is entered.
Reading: 255 °
